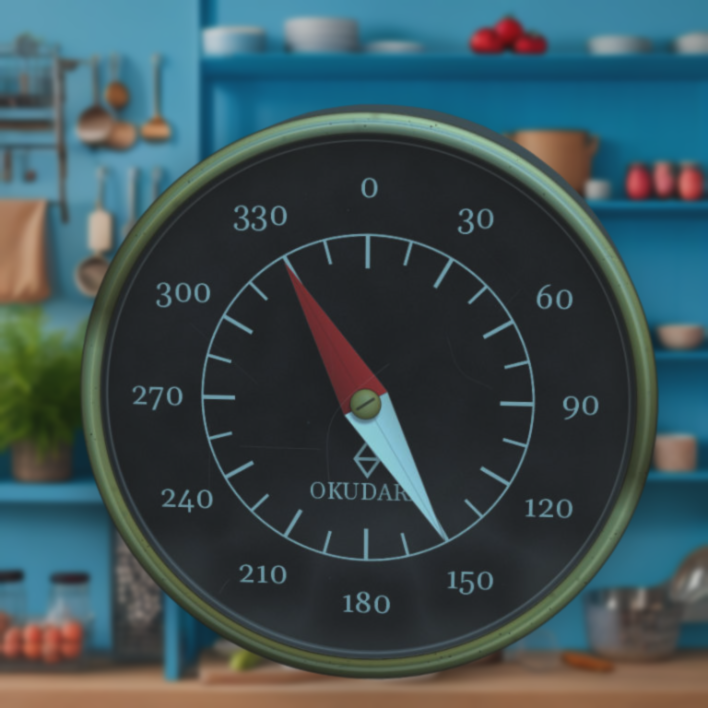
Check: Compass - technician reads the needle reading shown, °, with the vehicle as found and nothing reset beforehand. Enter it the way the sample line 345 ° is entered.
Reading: 330 °
